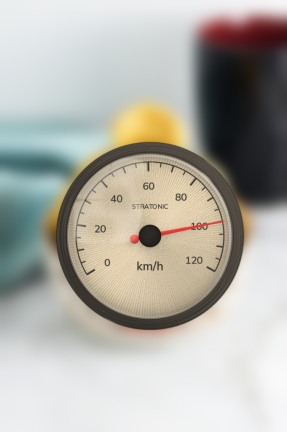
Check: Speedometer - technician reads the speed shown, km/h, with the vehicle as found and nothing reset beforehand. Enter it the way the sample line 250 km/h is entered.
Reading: 100 km/h
